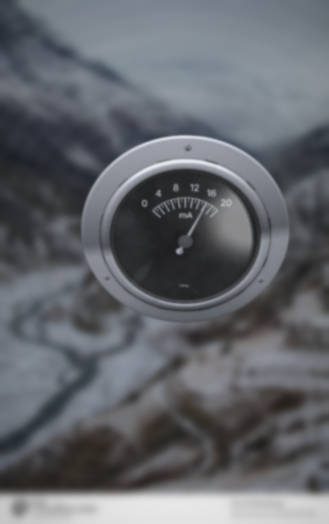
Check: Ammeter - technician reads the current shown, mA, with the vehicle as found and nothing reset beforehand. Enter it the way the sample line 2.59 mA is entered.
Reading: 16 mA
